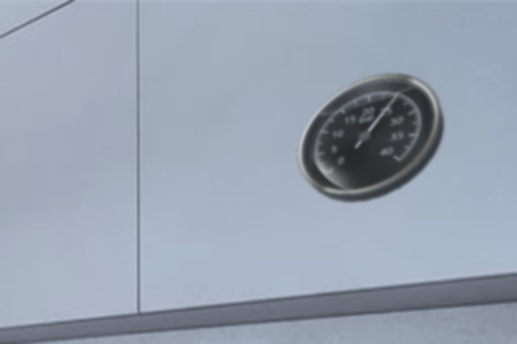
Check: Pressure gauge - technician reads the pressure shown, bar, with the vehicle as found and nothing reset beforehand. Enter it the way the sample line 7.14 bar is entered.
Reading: 25 bar
